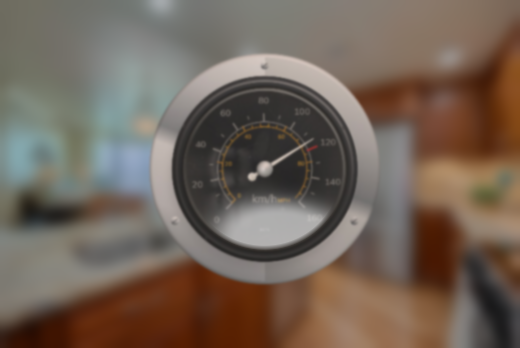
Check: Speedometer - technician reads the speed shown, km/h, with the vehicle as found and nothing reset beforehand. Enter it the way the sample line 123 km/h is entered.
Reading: 115 km/h
